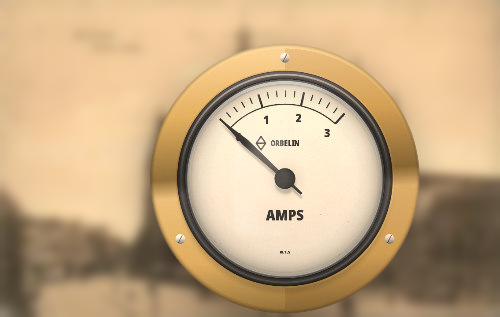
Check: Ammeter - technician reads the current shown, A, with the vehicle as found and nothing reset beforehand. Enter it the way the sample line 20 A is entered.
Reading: 0 A
